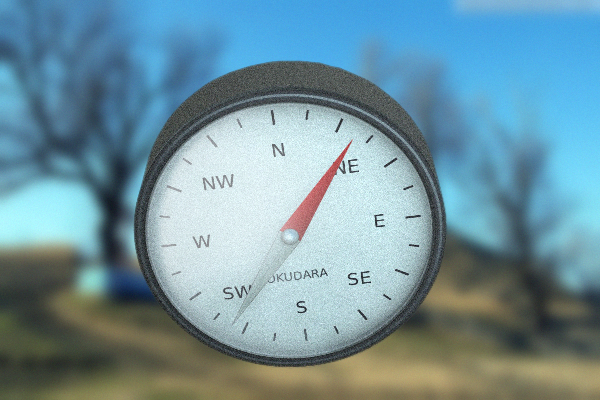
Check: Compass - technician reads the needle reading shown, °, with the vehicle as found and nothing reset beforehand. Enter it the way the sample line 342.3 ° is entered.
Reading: 37.5 °
